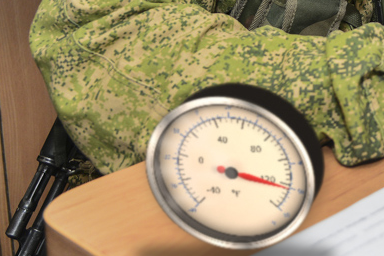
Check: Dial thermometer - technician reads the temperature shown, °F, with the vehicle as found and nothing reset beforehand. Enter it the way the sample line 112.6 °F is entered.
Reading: 120 °F
